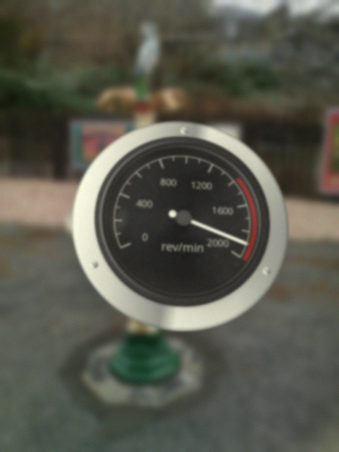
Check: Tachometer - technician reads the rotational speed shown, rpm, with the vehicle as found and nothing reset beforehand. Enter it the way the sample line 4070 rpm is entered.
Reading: 1900 rpm
